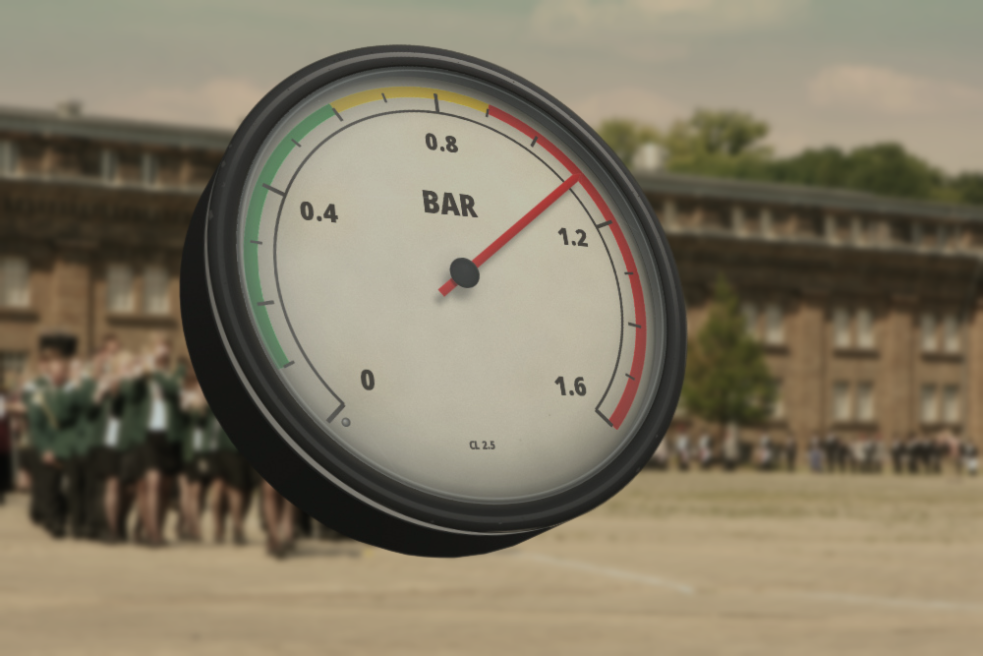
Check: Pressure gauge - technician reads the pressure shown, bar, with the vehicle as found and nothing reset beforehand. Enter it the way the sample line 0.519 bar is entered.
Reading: 1.1 bar
